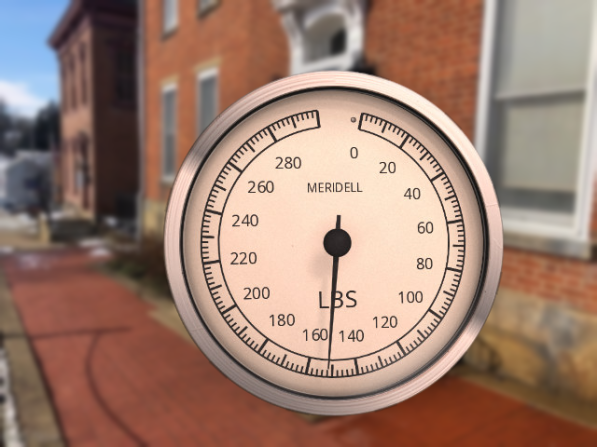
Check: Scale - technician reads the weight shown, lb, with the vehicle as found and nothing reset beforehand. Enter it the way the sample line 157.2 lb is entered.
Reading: 152 lb
